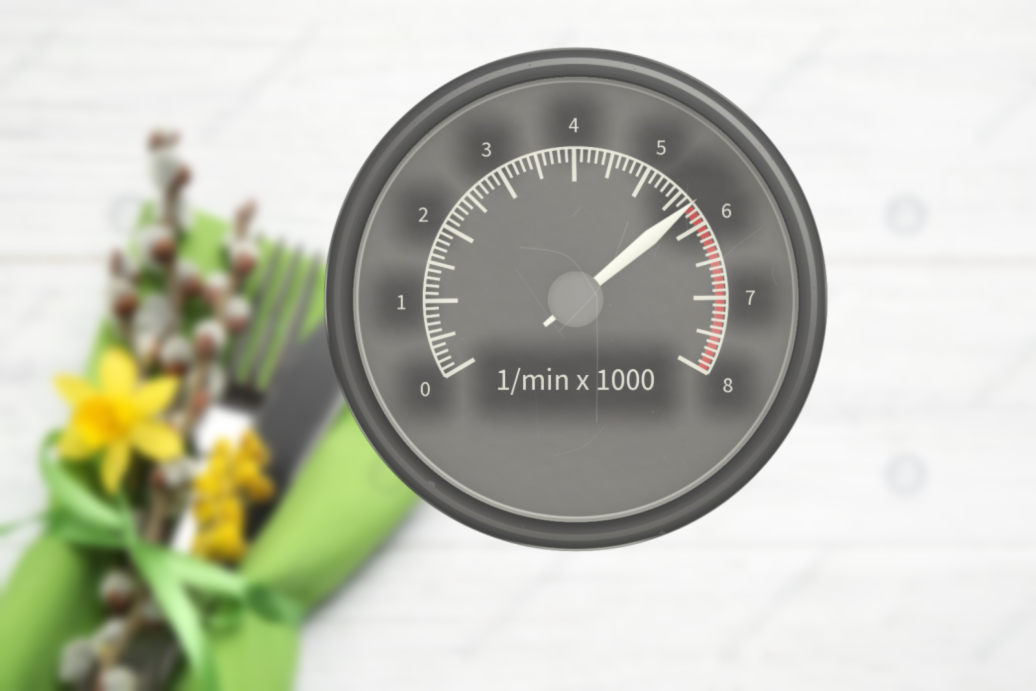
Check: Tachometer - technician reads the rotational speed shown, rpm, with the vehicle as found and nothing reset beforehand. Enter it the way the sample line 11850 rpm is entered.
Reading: 5700 rpm
